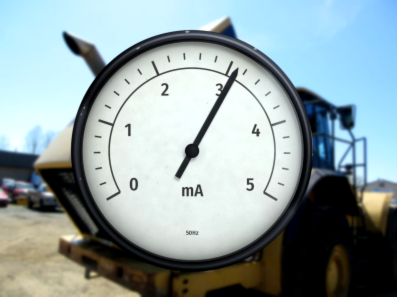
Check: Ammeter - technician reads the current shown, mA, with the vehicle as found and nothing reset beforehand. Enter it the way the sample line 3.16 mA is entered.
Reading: 3.1 mA
